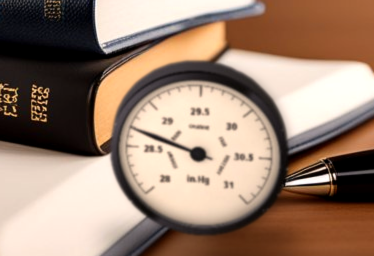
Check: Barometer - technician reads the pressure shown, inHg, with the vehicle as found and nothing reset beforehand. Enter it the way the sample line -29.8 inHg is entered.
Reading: 28.7 inHg
